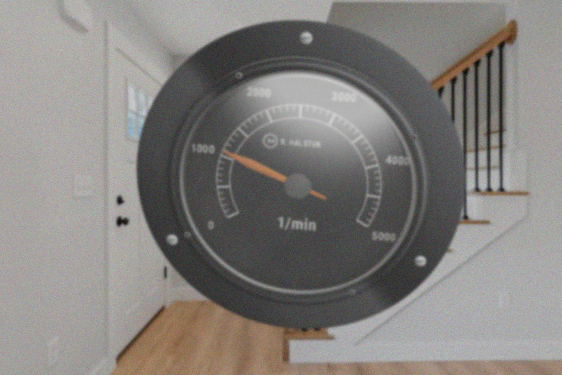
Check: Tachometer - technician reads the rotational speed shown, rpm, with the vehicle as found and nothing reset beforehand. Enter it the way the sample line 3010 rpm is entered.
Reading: 1100 rpm
